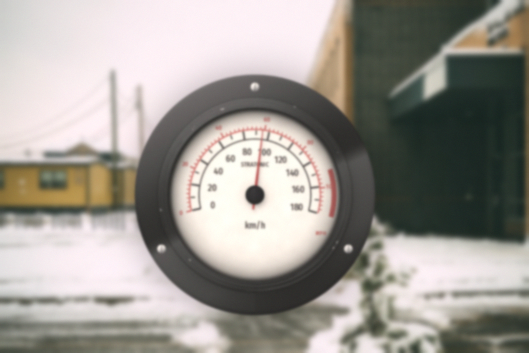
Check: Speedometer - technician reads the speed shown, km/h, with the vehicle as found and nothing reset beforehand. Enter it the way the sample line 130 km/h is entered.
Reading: 95 km/h
